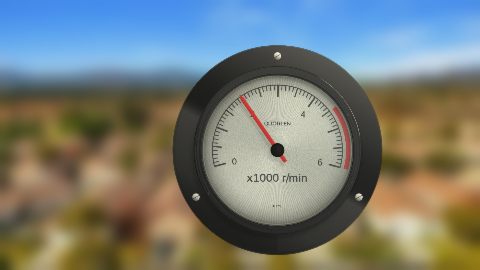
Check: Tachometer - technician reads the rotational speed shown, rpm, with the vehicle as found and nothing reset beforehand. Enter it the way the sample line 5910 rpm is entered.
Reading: 2000 rpm
